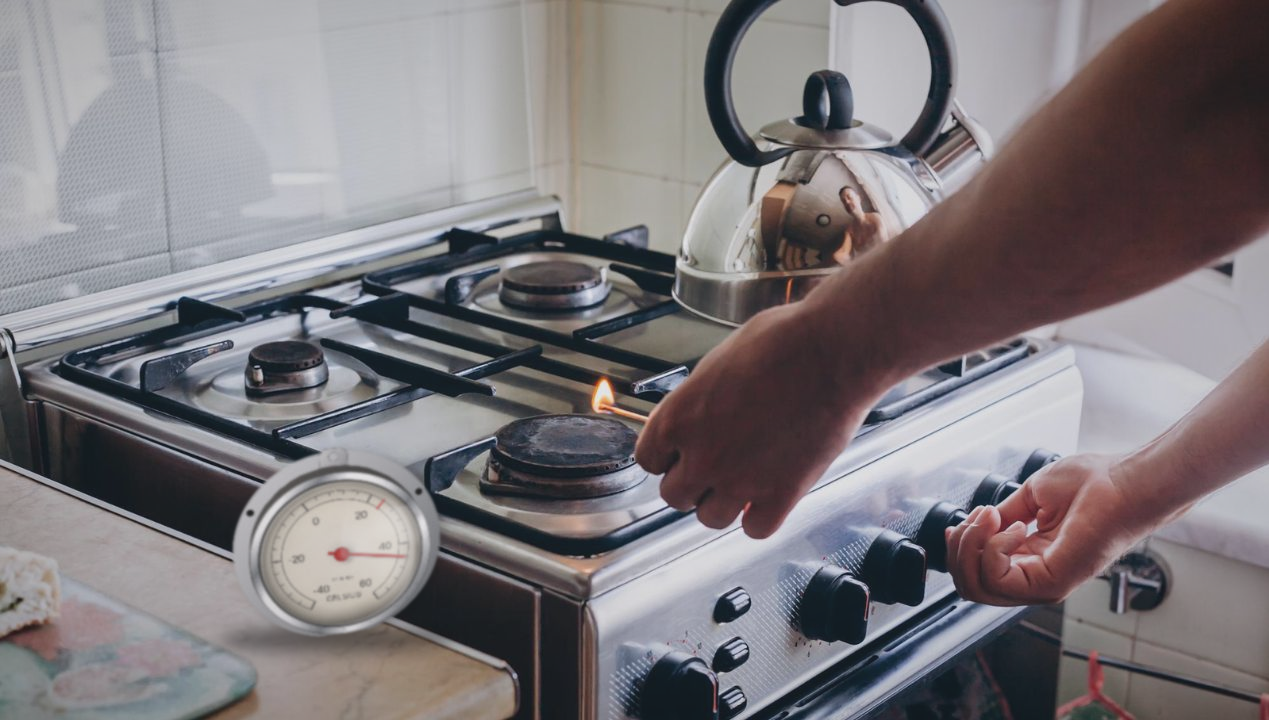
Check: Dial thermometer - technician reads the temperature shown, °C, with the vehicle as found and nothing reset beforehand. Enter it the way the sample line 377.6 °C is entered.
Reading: 44 °C
